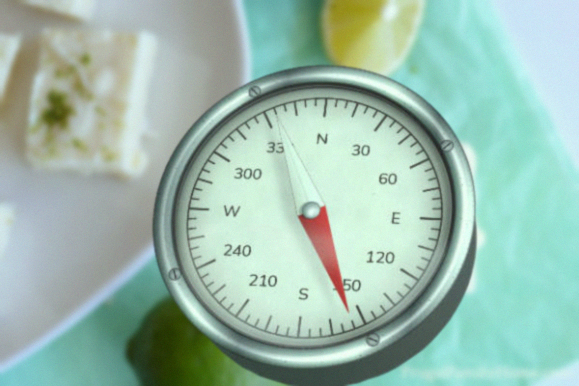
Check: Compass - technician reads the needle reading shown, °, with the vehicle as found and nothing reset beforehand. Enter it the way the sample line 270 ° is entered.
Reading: 155 °
